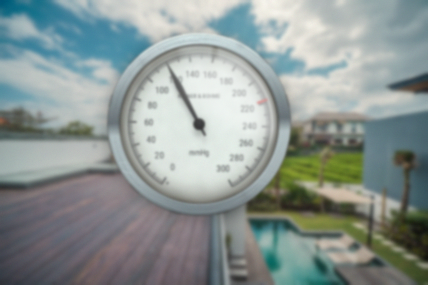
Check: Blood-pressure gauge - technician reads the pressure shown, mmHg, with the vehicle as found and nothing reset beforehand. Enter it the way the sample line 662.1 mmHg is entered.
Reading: 120 mmHg
